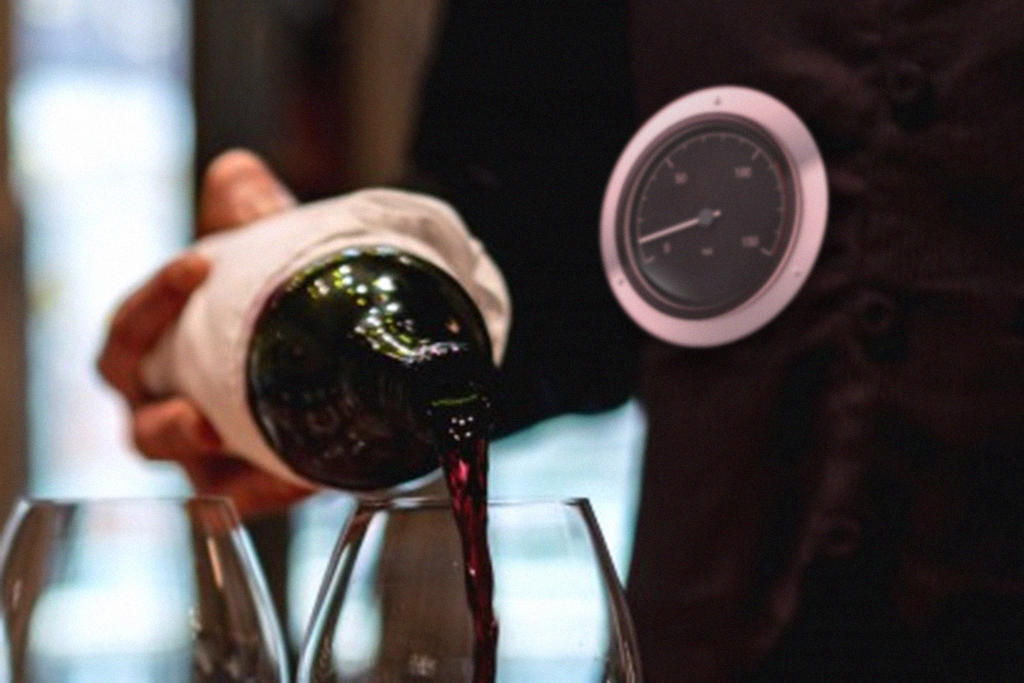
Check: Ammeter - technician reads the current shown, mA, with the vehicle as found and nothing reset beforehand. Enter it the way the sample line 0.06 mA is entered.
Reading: 10 mA
